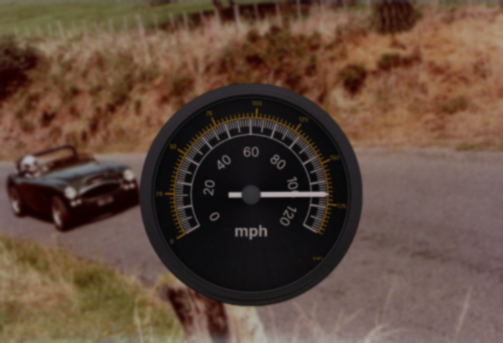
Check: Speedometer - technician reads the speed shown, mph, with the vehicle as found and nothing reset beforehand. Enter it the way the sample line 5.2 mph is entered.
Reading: 105 mph
